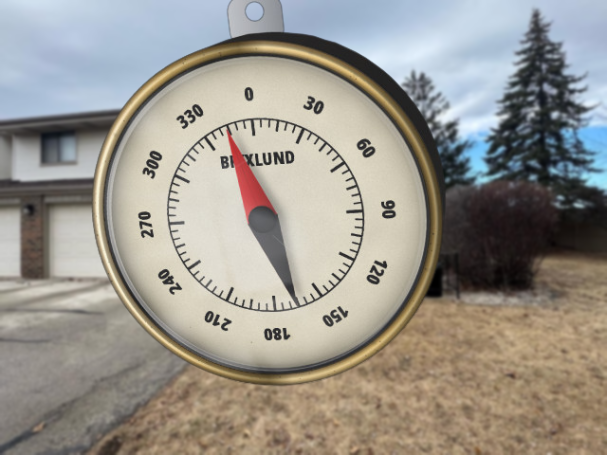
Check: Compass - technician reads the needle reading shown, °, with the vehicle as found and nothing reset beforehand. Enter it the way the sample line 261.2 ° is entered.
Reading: 345 °
